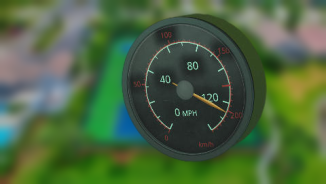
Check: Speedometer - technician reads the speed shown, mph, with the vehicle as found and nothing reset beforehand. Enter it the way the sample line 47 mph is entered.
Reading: 125 mph
